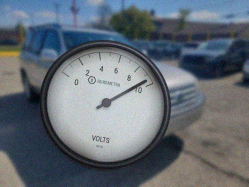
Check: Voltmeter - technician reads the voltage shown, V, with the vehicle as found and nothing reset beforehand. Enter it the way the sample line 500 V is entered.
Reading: 9.5 V
